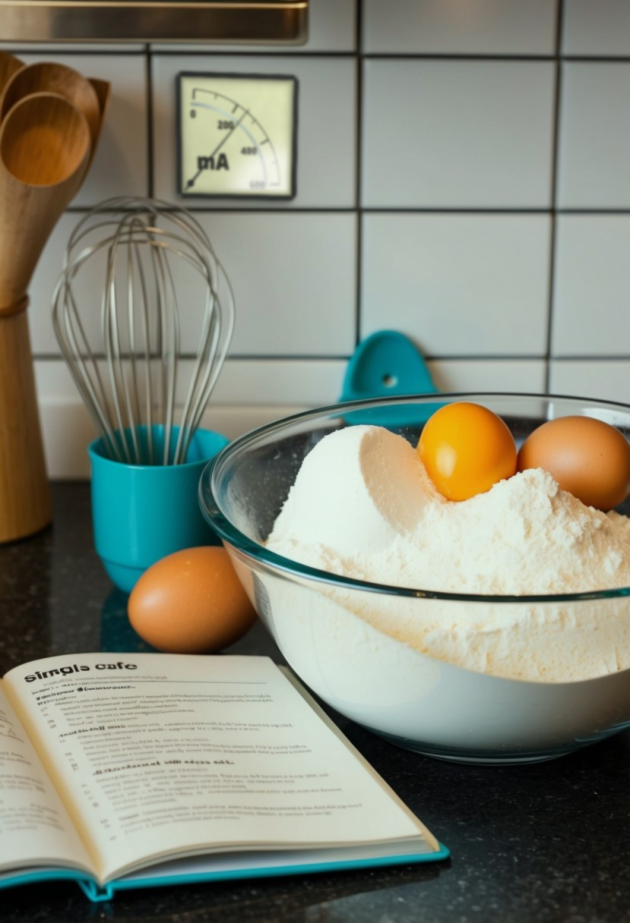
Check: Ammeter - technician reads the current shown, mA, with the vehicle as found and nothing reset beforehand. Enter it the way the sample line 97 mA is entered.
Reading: 250 mA
